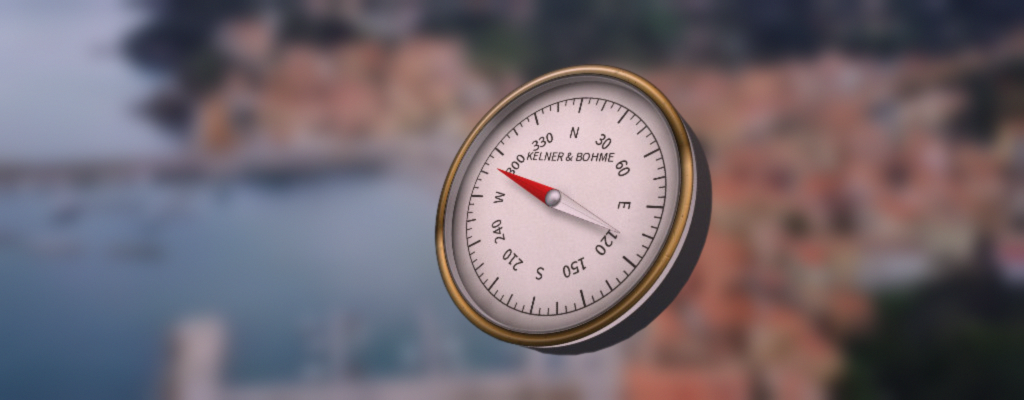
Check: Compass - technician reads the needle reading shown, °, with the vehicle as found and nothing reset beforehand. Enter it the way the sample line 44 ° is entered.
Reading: 290 °
